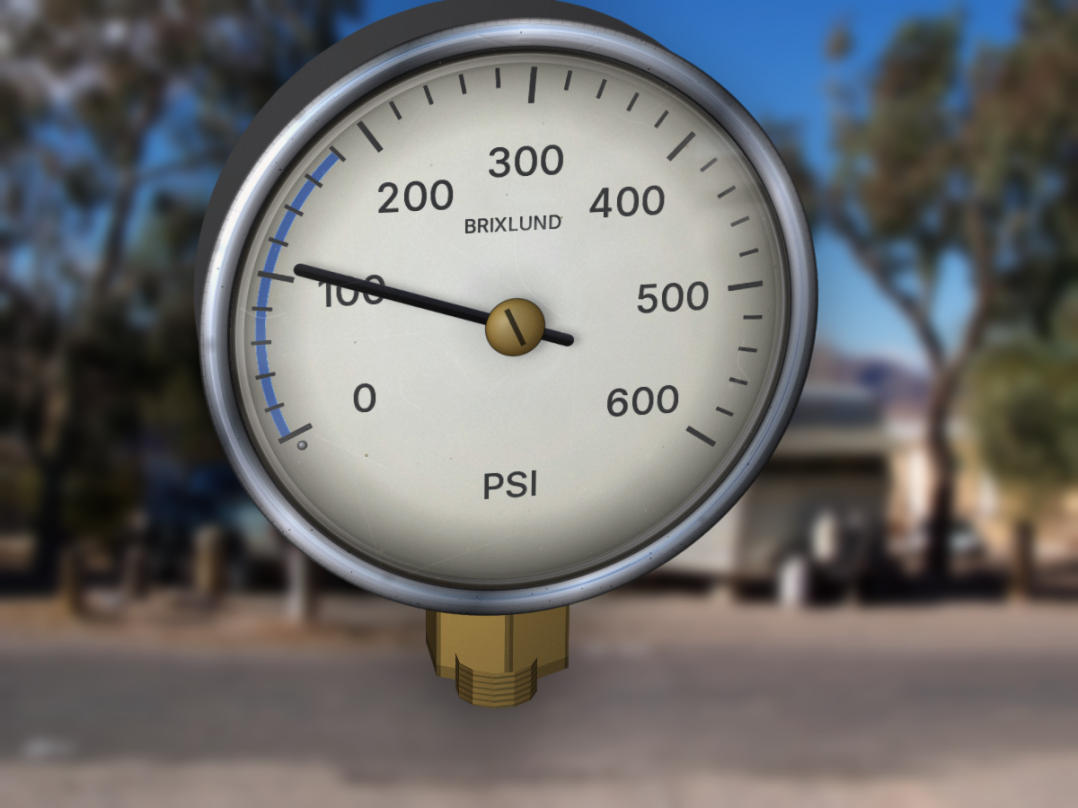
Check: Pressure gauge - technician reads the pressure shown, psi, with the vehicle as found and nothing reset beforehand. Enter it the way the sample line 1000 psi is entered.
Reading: 110 psi
